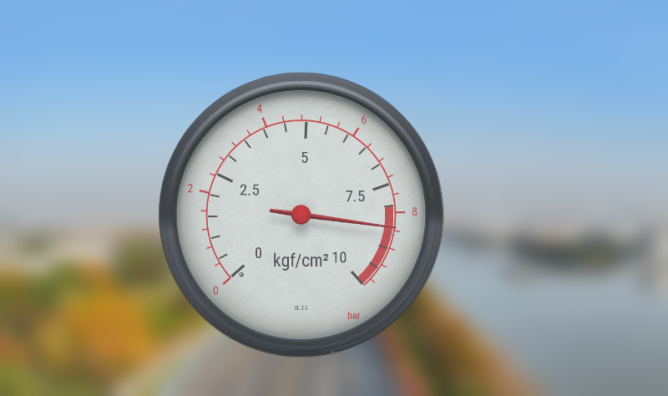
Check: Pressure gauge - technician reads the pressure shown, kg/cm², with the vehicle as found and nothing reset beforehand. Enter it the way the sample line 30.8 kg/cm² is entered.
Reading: 8.5 kg/cm²
